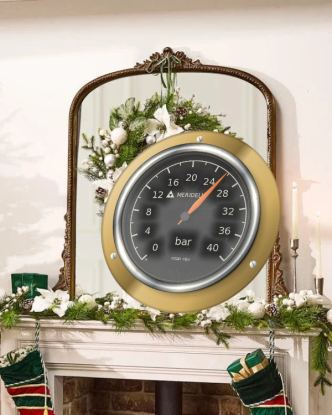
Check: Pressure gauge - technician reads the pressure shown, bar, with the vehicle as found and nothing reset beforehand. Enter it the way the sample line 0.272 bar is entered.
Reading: 26 bar
